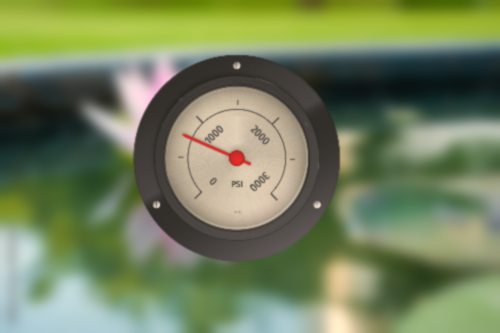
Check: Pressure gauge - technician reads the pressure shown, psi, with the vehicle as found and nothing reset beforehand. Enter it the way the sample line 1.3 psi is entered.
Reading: 750 psi
